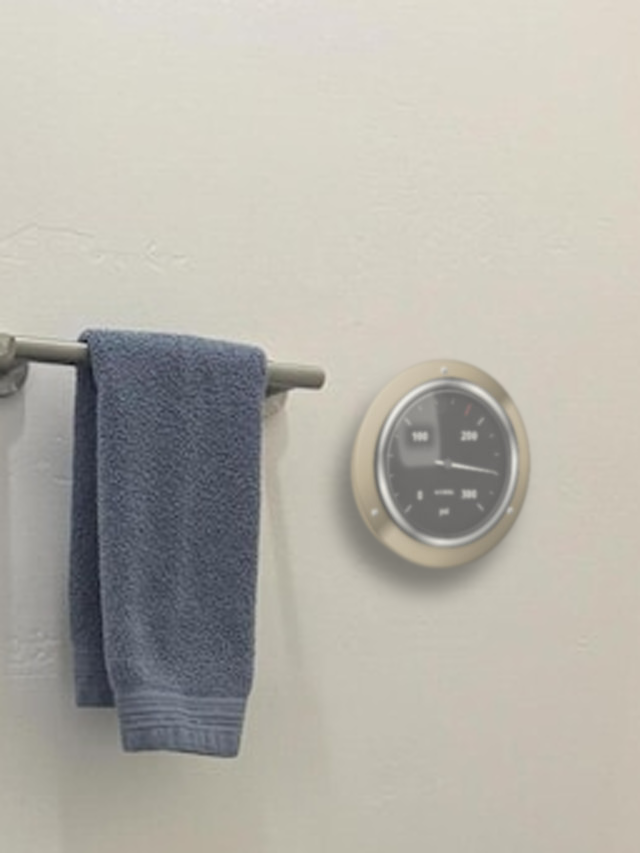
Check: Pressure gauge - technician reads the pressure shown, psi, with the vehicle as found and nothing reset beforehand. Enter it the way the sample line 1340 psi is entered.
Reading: 260 psi
